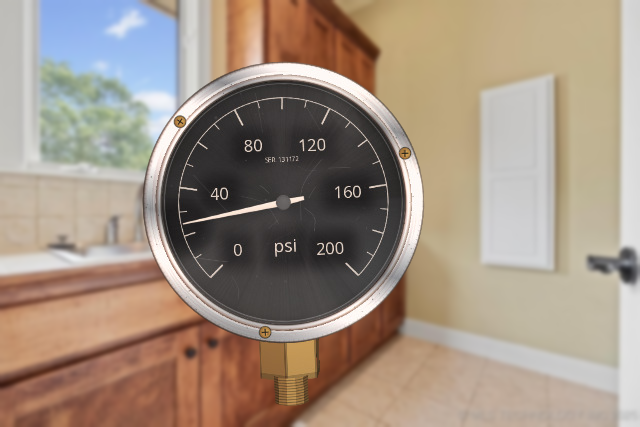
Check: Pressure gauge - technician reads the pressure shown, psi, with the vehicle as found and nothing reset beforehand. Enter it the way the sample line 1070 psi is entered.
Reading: 25 psi
